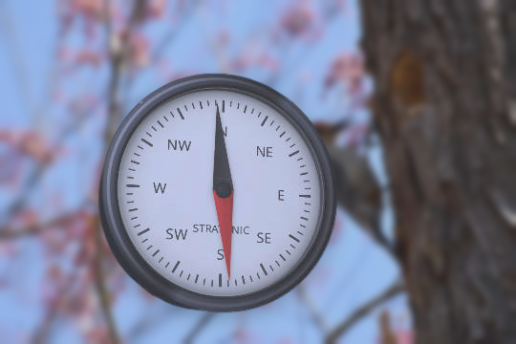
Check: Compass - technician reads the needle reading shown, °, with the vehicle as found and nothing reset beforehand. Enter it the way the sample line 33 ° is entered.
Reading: 175 °
